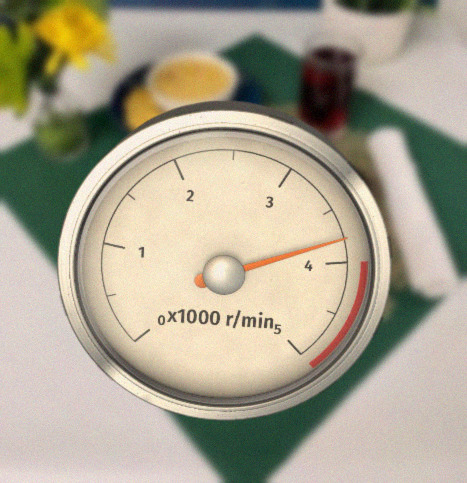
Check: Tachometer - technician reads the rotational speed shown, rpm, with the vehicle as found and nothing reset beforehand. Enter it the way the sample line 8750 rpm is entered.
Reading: 3750 rpm
